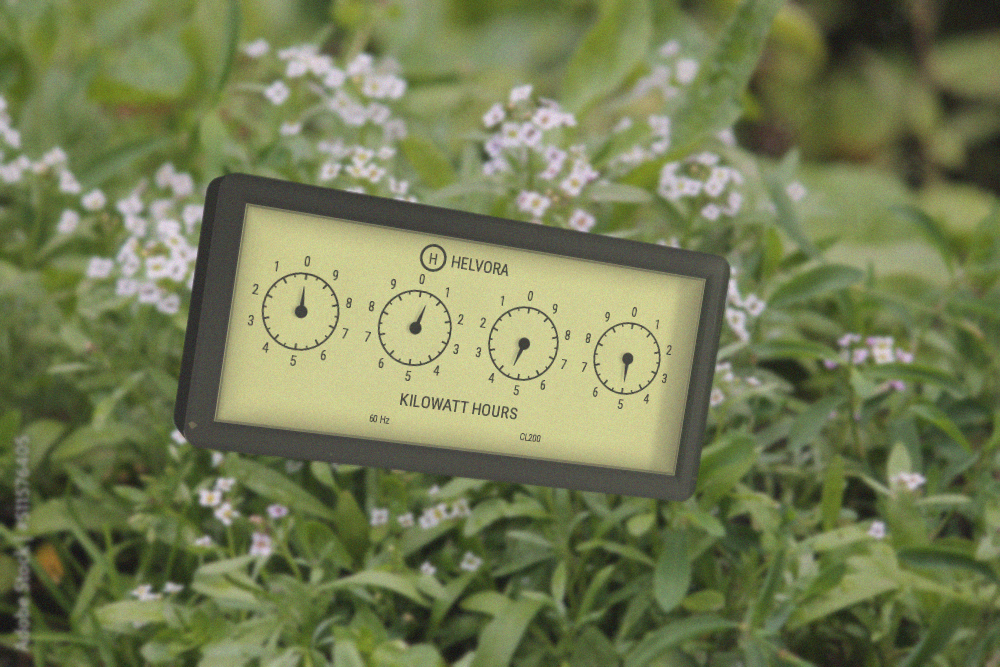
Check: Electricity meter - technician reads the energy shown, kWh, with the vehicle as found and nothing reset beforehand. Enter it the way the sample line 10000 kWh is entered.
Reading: 45 kWh
